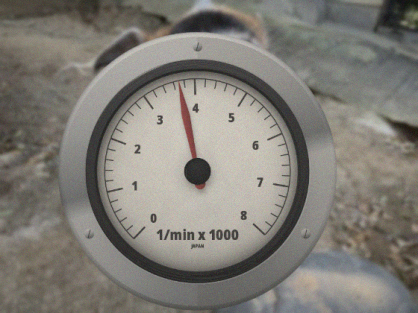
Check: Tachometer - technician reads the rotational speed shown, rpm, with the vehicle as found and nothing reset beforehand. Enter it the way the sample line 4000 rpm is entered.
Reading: 3700 rpm
